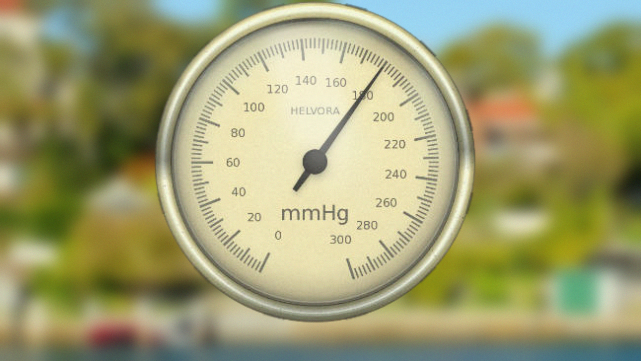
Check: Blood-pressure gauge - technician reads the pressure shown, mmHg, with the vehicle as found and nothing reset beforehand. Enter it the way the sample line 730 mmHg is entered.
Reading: 180 mmHg
